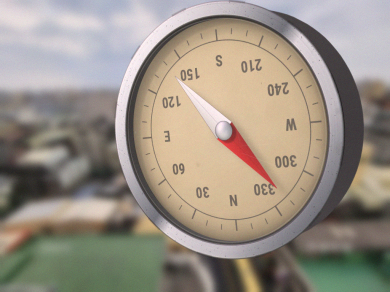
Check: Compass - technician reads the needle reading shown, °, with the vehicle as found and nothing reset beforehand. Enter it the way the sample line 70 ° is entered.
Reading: 320 °
